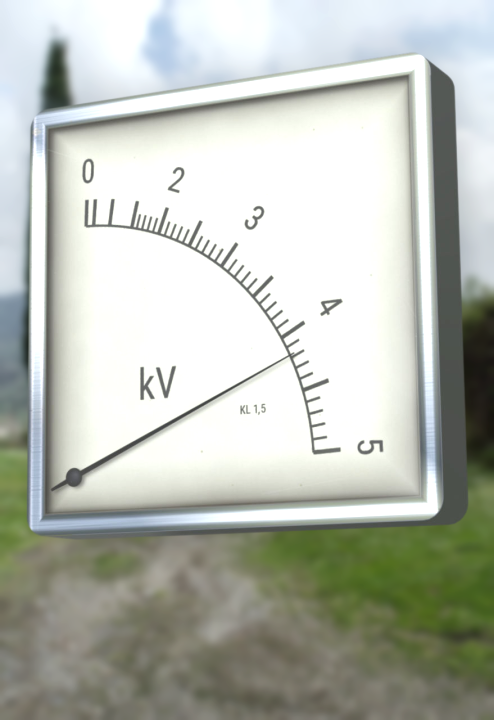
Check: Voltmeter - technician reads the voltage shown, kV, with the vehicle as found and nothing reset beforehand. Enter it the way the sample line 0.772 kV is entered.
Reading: 4.2 kV
